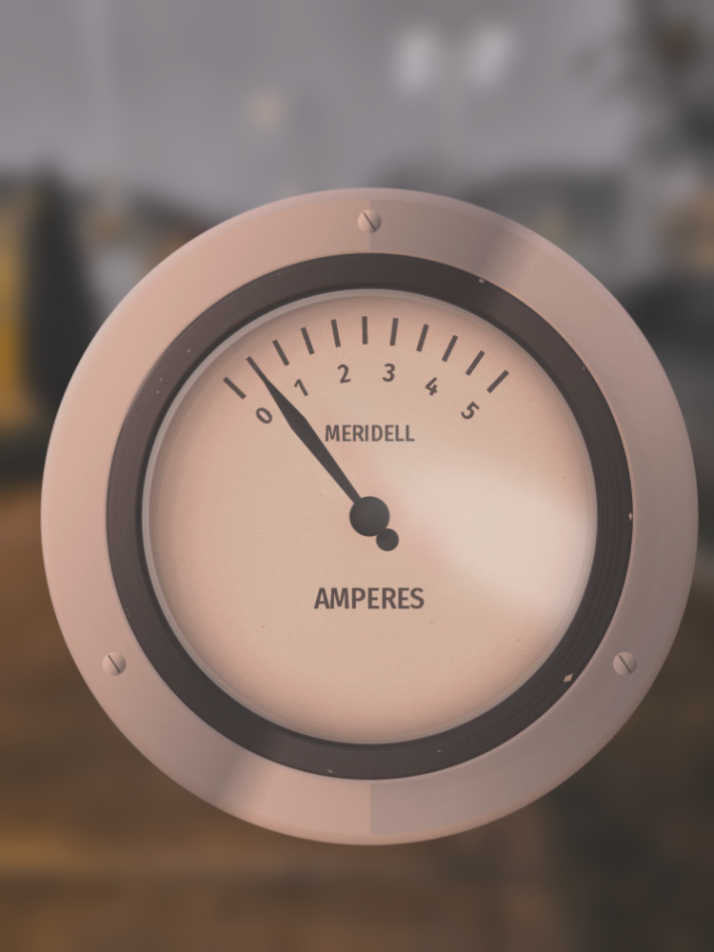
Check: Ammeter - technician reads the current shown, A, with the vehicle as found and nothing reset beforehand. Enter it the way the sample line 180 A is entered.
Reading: 0.5 A
